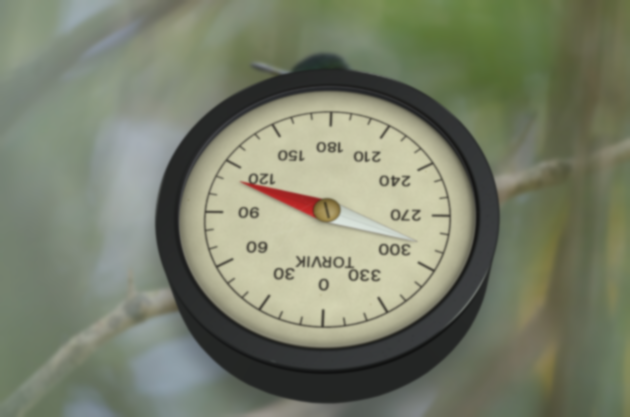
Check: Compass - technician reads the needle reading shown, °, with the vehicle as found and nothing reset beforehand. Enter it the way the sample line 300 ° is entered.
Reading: 110 °
